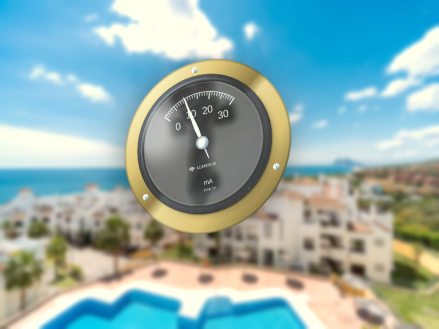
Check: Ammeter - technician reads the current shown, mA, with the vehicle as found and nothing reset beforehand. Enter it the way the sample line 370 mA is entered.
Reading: 10 mA
